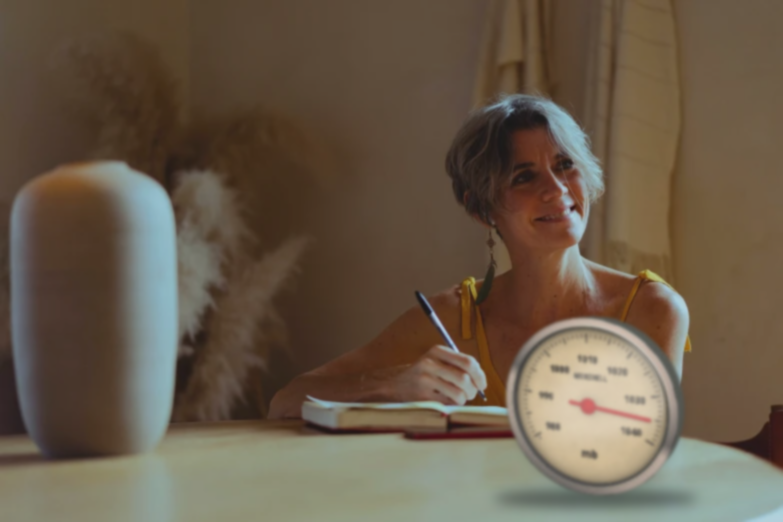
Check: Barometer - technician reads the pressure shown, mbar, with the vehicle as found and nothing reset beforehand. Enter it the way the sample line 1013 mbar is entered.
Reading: 1035 mbar
